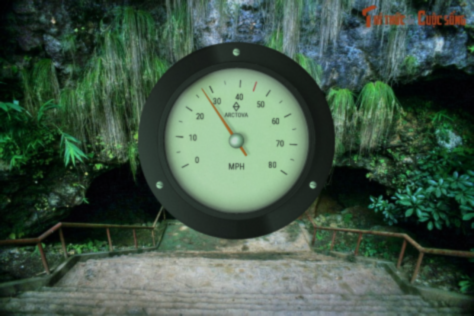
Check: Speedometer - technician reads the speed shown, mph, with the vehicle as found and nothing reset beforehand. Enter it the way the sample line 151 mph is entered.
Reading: 27.5 mph
